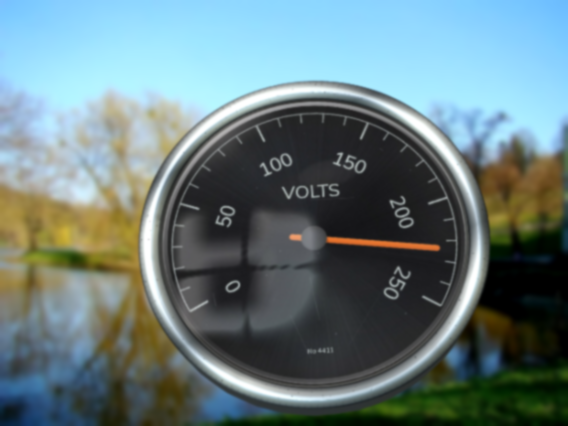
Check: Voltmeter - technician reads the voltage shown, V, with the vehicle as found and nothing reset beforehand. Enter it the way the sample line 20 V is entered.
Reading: 225 V
